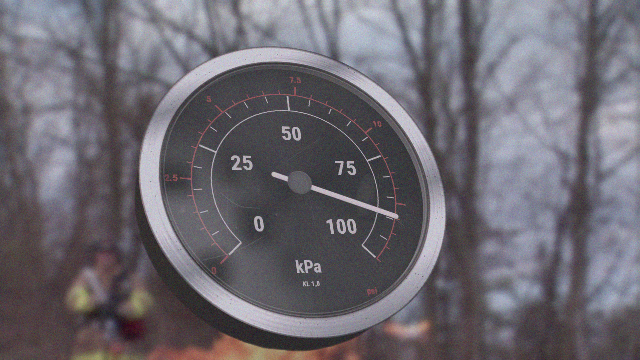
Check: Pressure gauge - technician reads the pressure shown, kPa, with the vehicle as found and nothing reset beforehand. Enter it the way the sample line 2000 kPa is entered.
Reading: 90 kPa
